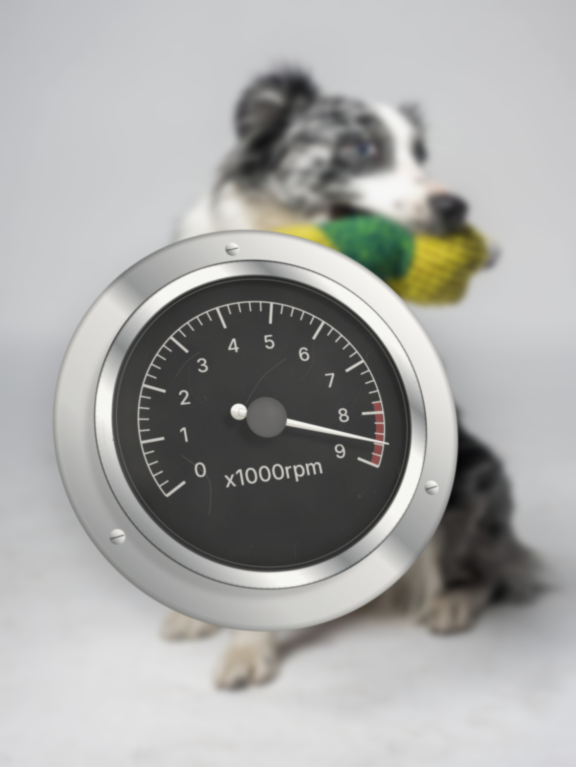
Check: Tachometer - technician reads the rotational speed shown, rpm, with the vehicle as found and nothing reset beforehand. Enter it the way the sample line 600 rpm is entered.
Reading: 8600 rpm
